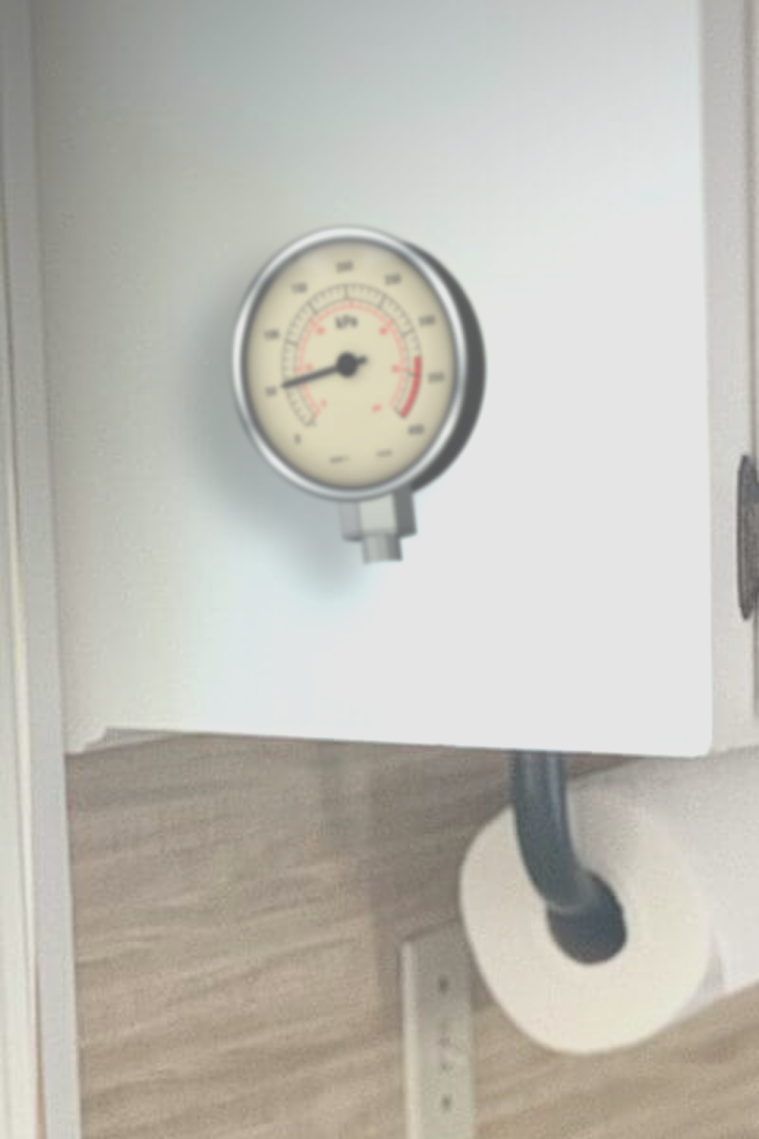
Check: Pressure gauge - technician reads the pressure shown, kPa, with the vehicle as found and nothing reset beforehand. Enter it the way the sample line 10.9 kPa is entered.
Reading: 50 kPa
